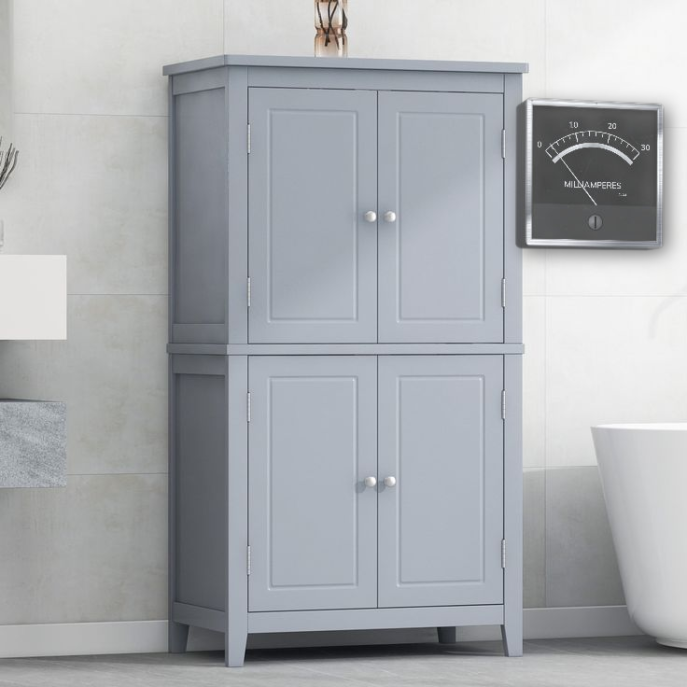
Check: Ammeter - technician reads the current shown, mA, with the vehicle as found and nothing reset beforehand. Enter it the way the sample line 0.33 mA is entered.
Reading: 2 mA
